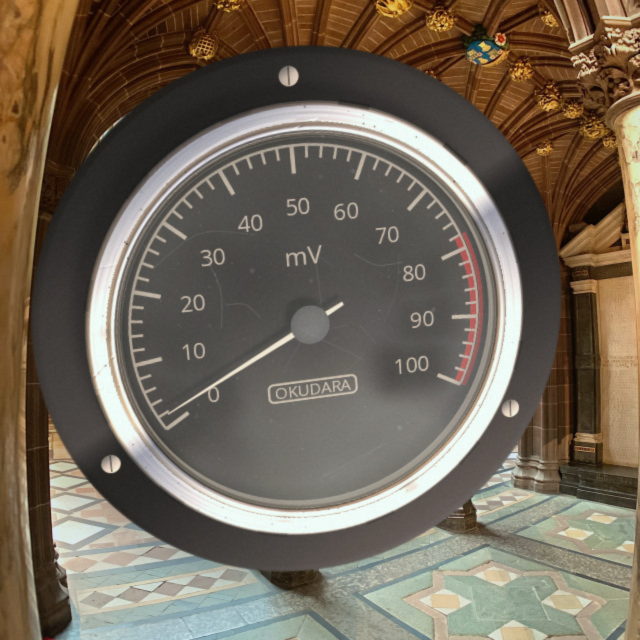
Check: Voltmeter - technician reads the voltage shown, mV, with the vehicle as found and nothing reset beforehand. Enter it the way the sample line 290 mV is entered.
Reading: 2 mV
